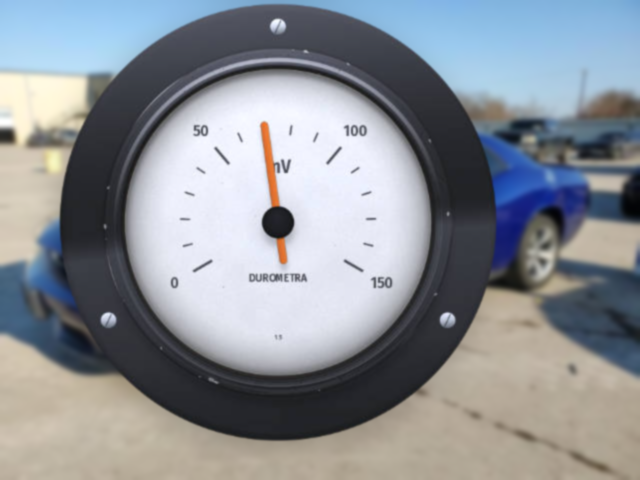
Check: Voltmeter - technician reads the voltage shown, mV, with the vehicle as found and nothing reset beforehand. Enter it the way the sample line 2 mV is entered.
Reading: 70 mV
